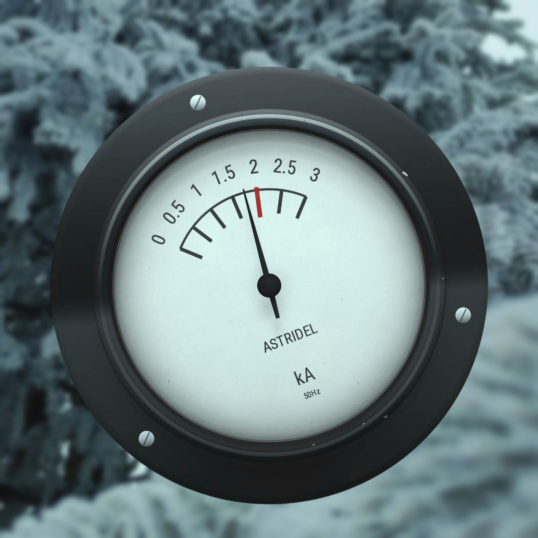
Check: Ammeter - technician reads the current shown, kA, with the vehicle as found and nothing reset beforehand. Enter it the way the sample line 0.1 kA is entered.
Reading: 1.75 kA
